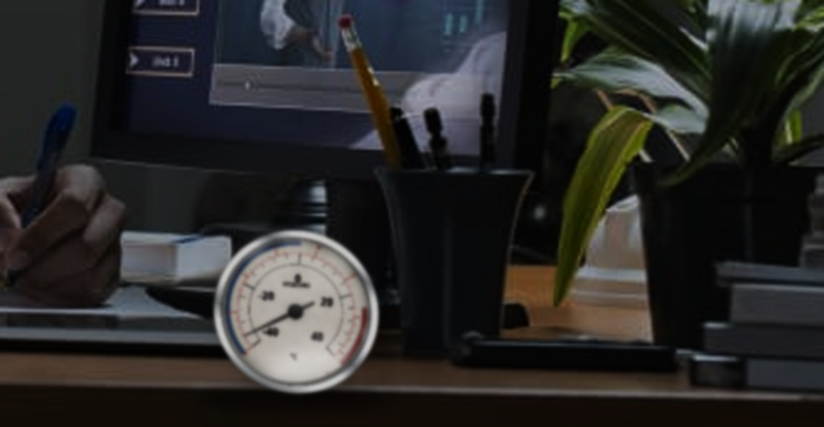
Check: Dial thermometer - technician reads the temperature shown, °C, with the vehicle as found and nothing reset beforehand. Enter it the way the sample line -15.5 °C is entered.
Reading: -36 °C
